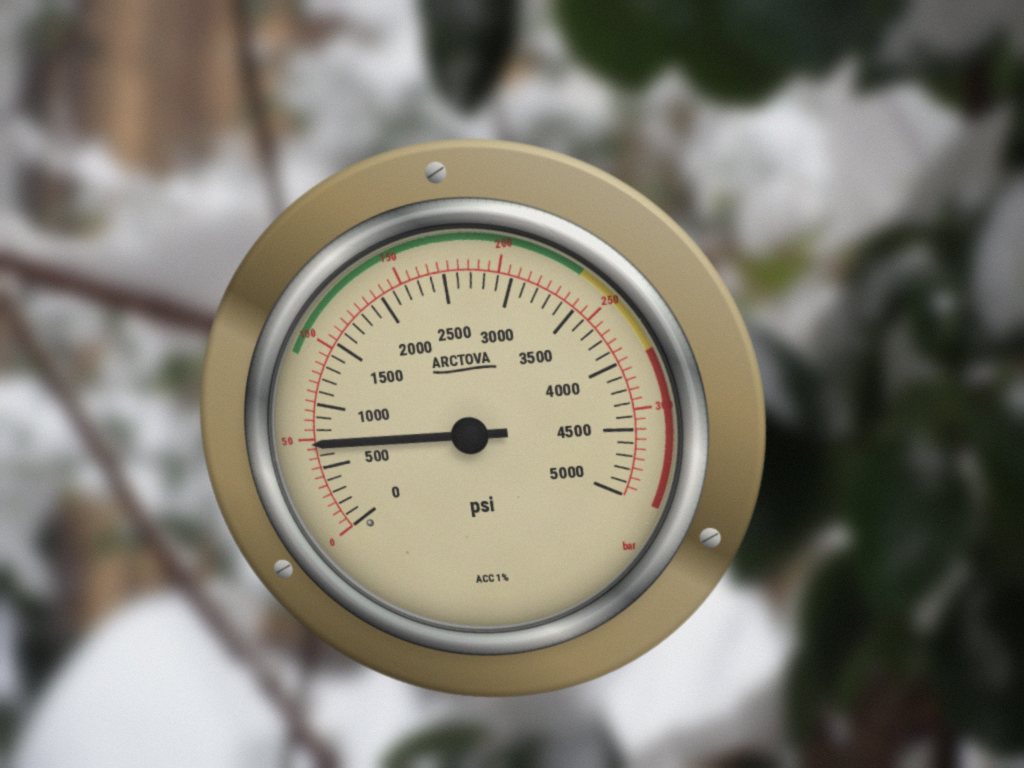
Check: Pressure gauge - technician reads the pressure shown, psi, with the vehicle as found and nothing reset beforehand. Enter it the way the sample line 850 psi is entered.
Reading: 700 psi
